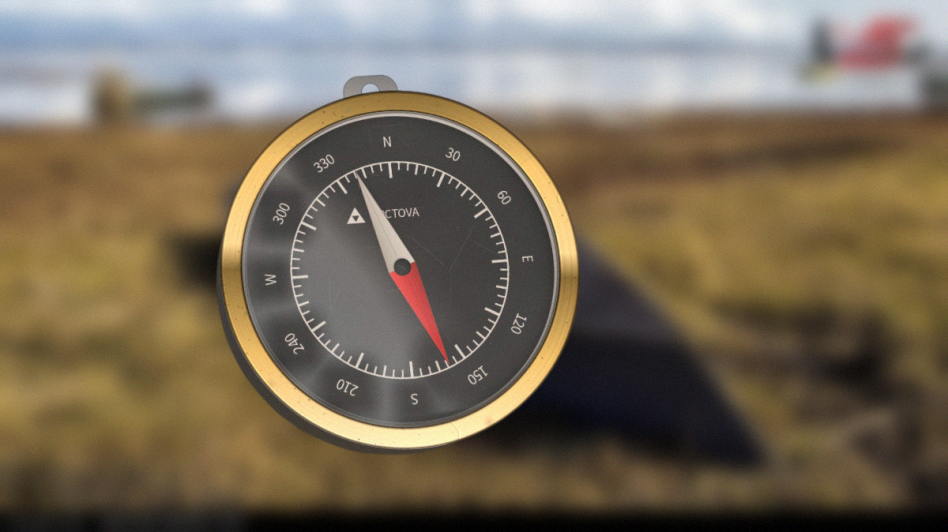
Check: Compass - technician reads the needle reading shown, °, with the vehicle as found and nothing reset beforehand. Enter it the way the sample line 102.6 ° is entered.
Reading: 160 °
